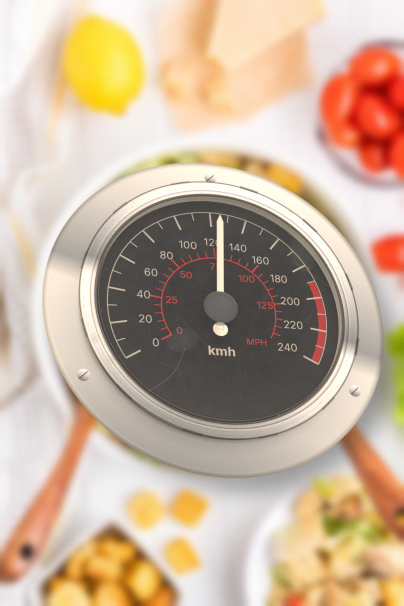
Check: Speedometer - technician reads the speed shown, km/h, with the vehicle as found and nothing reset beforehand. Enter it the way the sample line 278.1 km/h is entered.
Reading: 125 km/h
